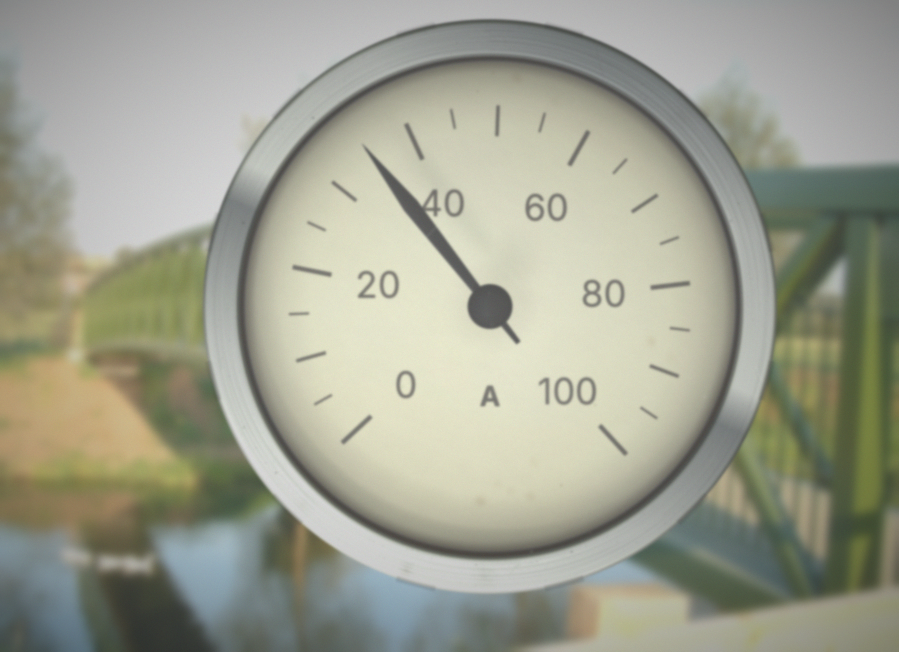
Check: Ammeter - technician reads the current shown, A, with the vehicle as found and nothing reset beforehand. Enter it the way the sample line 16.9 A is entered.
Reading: 35 A
